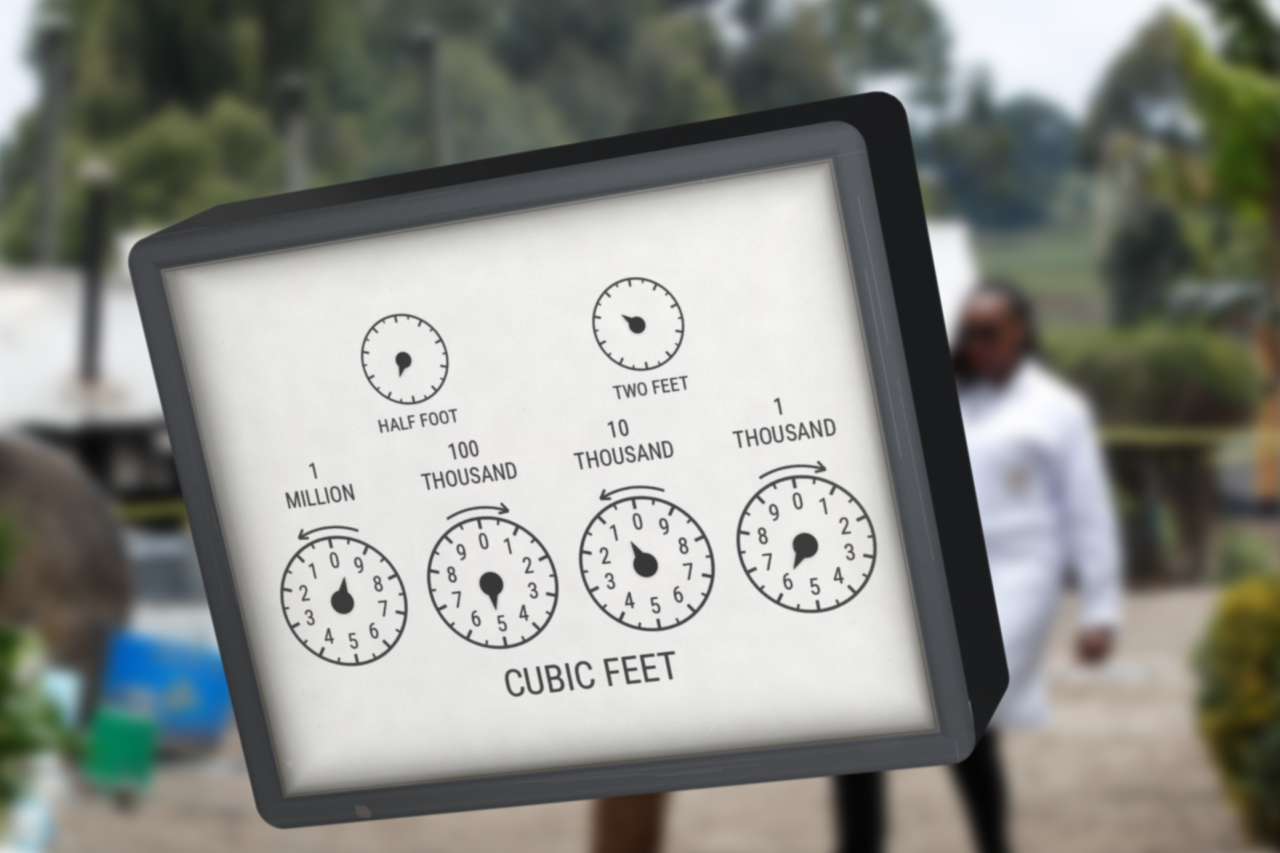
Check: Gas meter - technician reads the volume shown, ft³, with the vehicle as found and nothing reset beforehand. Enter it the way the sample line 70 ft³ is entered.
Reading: 950600 ft³
